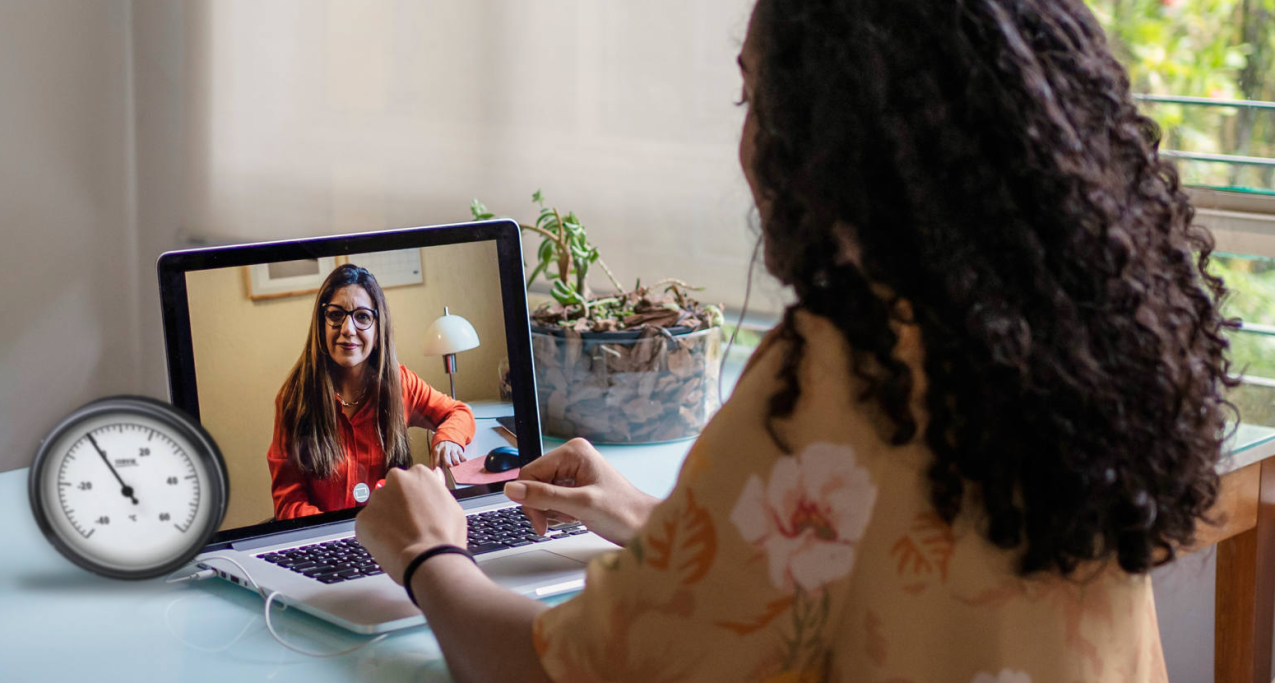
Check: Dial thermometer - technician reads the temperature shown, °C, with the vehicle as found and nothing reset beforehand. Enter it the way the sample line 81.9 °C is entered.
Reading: 0 °C
